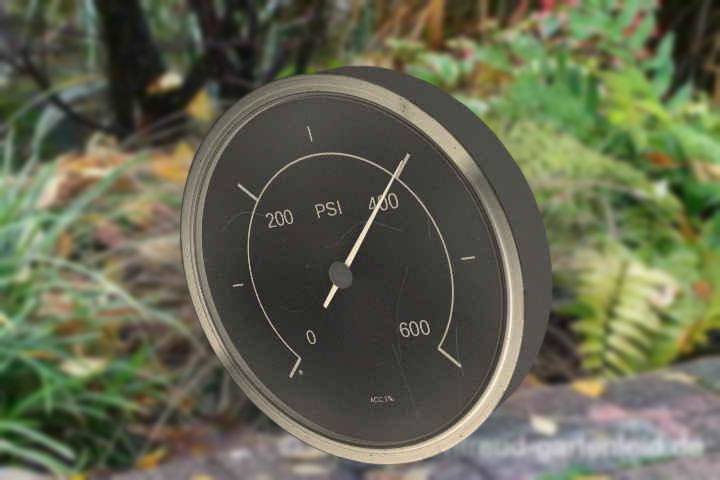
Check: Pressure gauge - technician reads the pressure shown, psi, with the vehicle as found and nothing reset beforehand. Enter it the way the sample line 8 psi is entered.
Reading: 400 psi
